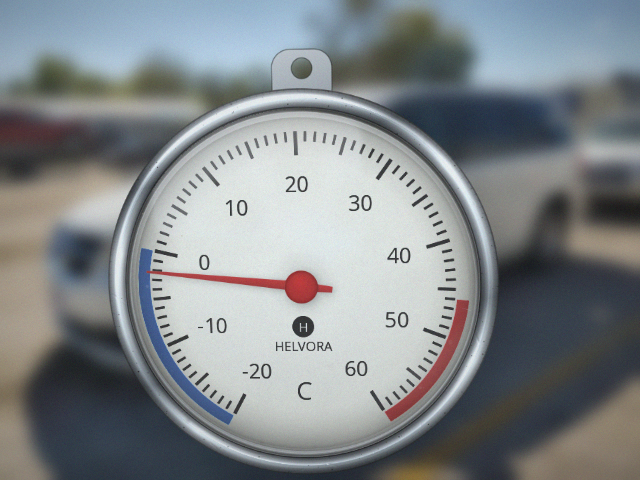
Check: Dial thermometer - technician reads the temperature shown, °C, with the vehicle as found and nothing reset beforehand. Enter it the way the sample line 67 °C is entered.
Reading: -2 °C
